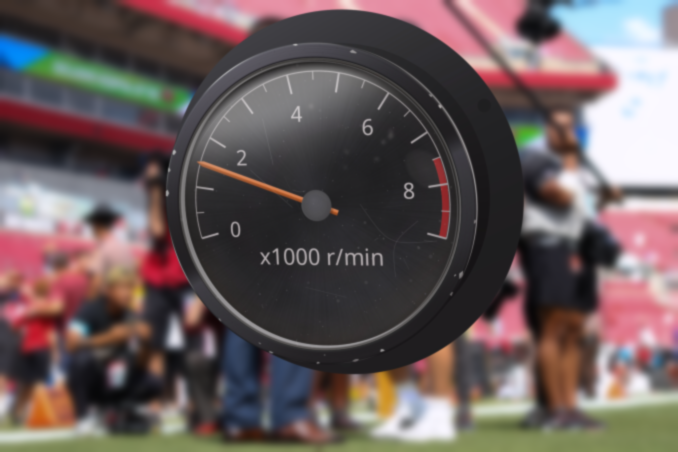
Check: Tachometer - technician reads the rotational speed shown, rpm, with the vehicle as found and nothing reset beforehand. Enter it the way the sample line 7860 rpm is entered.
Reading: 1500 rpm
